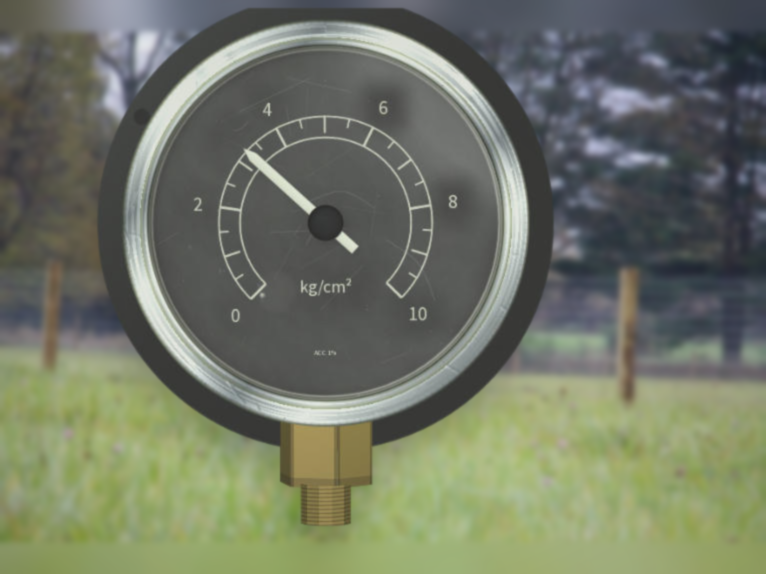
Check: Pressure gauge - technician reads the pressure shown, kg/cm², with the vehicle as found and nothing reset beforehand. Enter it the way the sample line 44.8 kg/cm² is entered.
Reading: 3.25 kg/cm²
